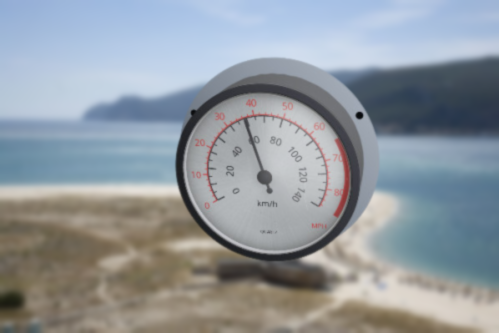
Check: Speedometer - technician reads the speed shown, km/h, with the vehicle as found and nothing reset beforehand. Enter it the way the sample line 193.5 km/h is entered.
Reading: 60 km/h
